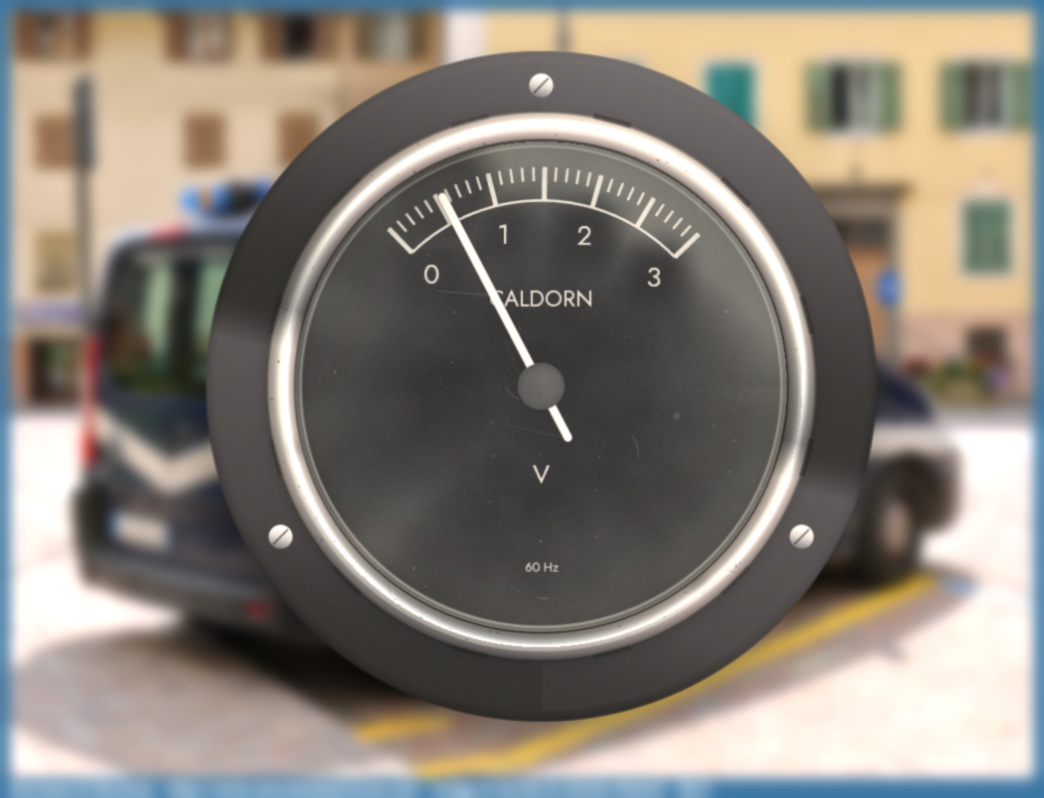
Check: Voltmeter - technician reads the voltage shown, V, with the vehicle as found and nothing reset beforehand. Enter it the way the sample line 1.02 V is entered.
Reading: 0.55 V
